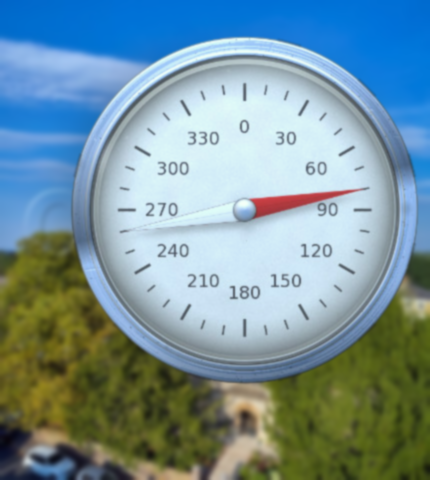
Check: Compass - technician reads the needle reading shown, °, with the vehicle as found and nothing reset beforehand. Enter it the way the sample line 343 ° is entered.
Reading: 80 °
